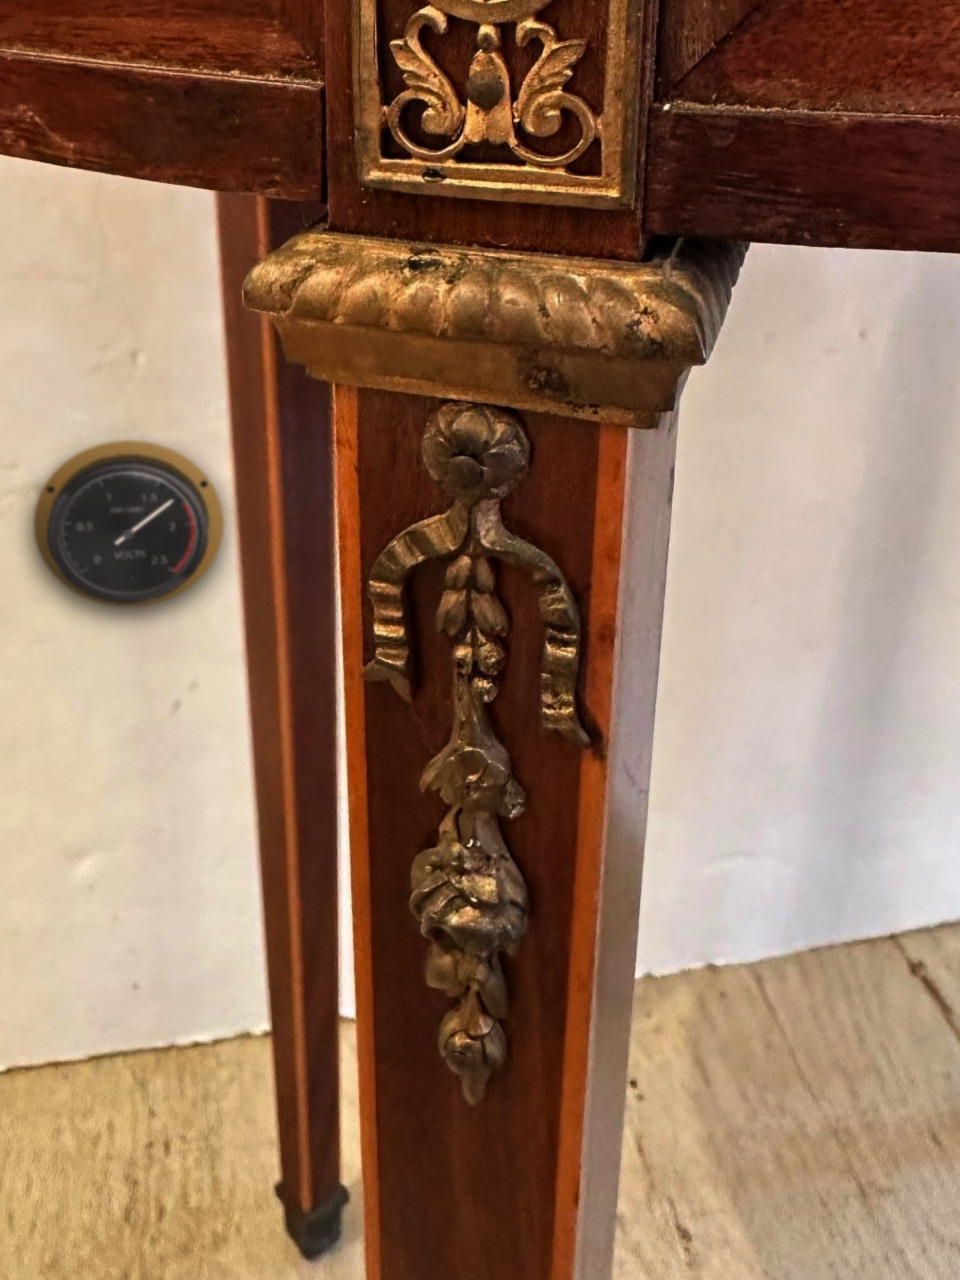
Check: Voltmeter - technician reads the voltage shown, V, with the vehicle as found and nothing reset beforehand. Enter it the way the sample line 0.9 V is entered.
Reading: 1.7 V
